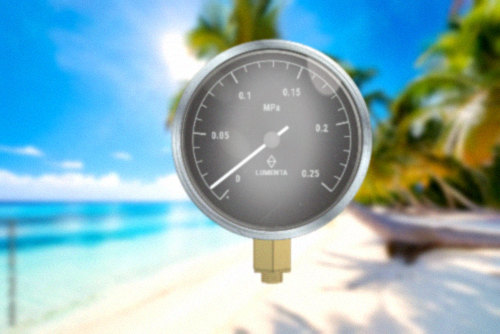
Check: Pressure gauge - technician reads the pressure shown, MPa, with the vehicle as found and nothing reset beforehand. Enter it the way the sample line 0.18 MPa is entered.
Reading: 0.01 MPa
